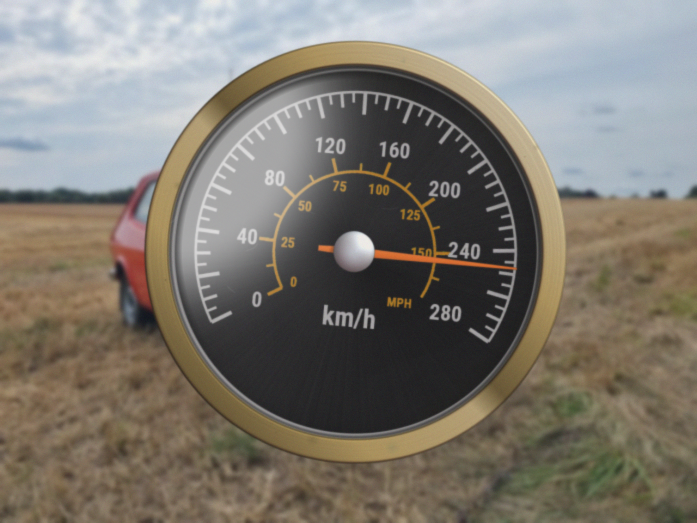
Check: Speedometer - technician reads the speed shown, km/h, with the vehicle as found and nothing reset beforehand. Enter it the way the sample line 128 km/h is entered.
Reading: 247.5 km/h
